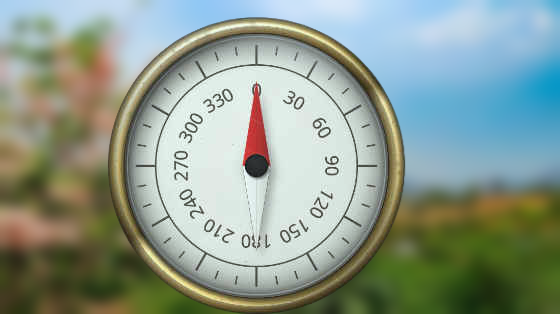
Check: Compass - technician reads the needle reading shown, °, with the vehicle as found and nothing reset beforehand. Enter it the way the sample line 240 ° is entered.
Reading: 0 °
